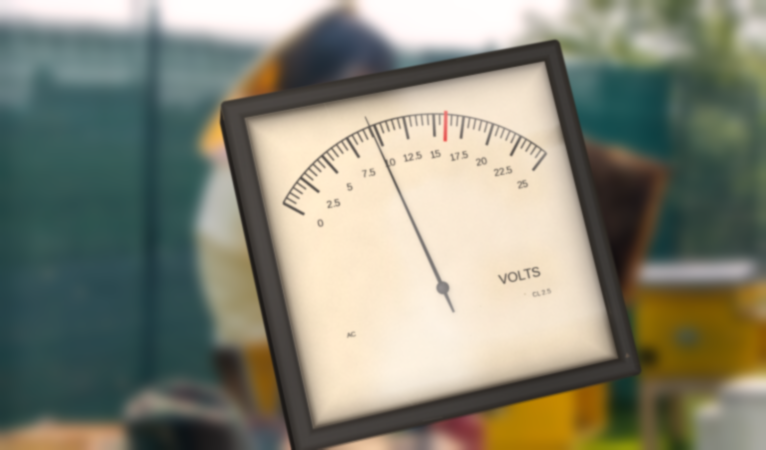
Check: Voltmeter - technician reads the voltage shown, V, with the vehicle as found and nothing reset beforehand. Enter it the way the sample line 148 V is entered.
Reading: 9.5 V
